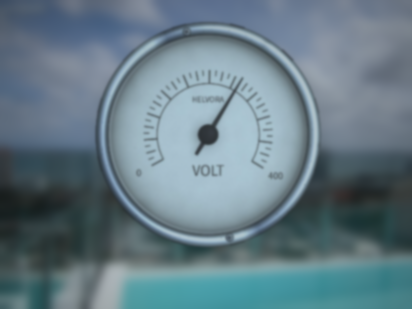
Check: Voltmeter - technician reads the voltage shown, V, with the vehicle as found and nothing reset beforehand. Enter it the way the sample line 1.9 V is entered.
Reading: 250 V
